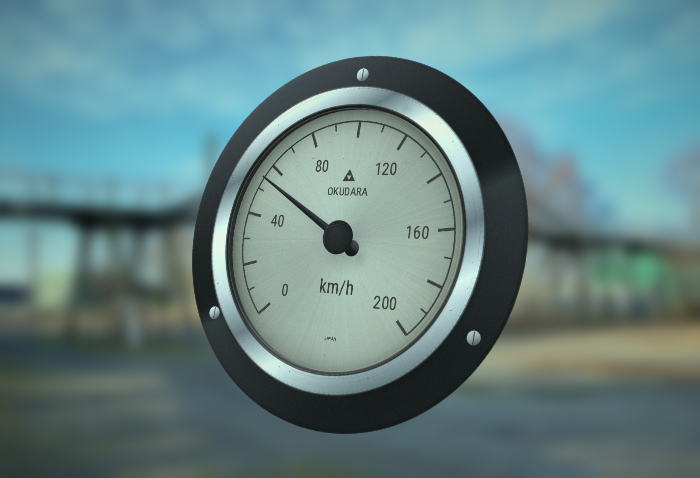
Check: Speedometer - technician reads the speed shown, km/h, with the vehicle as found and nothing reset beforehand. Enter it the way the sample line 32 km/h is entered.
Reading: 55 km/h
